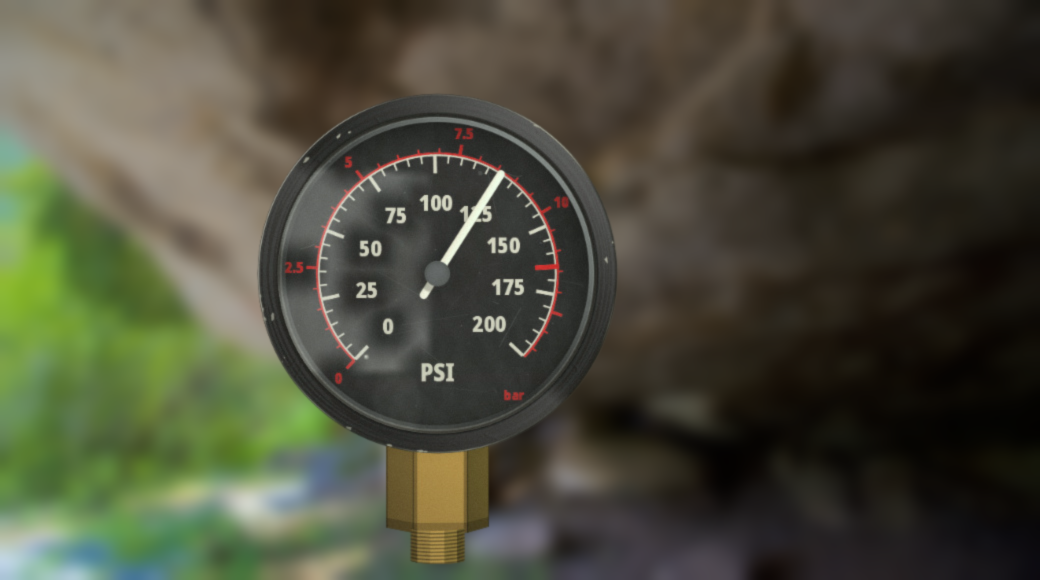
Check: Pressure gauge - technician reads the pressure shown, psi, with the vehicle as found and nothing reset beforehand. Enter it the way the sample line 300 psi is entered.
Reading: 125 psi
